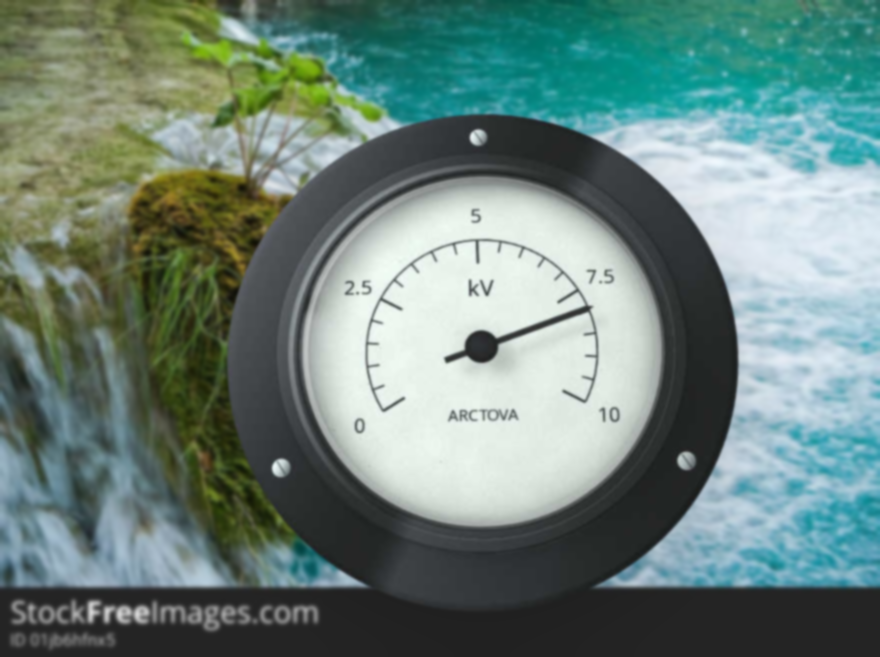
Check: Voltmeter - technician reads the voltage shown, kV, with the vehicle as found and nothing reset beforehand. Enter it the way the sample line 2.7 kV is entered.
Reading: 8 kV
